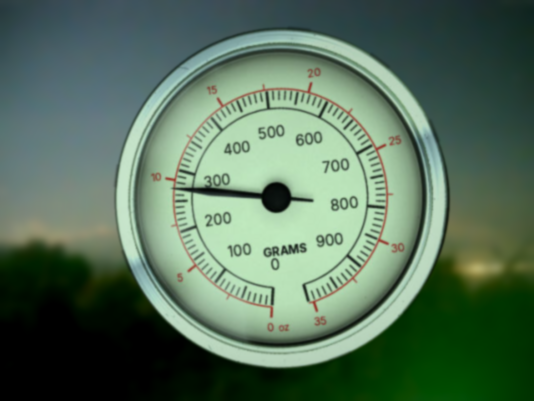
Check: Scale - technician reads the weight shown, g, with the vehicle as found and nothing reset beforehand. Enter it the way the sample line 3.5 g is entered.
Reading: 270 g
